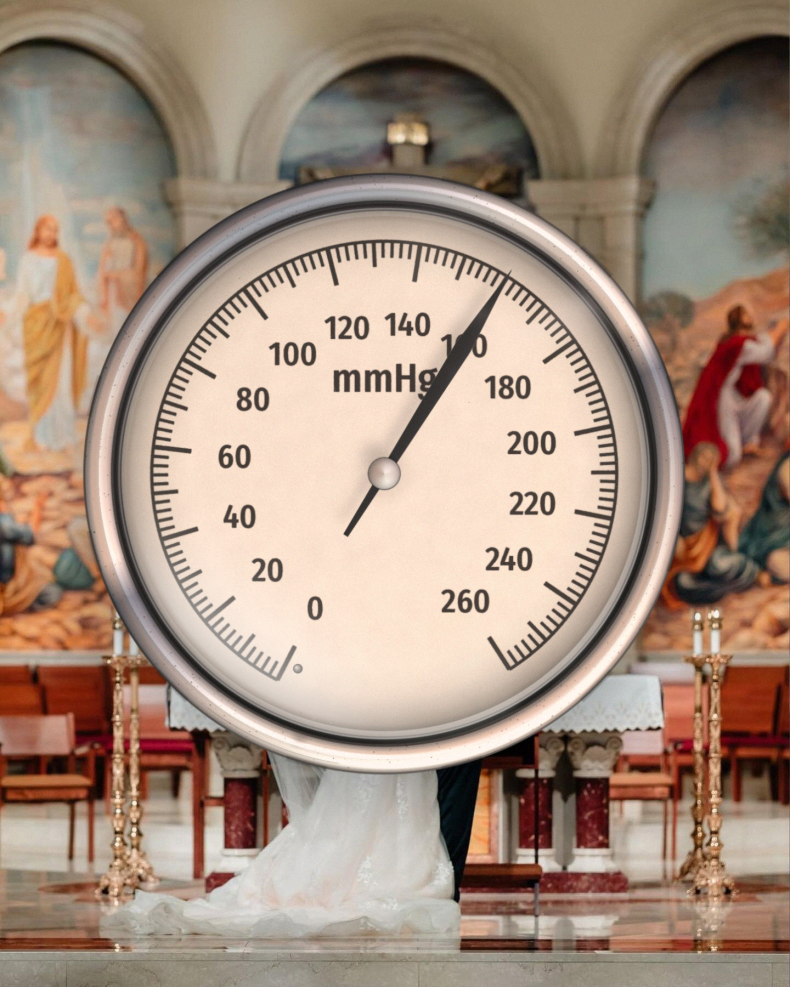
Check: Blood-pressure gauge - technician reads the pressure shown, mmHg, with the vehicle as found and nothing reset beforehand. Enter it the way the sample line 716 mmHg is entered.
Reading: 160 mmHg
